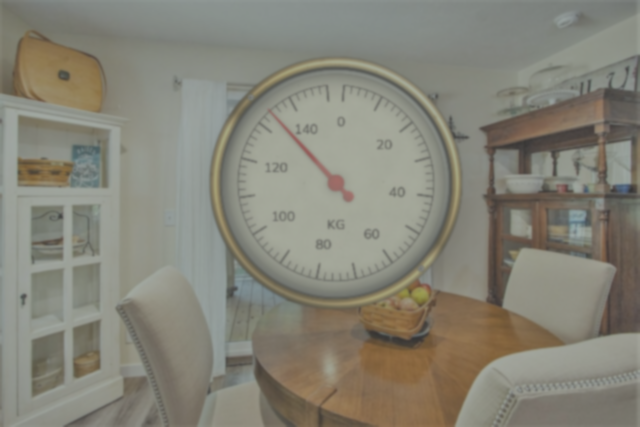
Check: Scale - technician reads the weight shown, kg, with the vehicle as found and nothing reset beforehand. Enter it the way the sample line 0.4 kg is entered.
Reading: 134 kg
